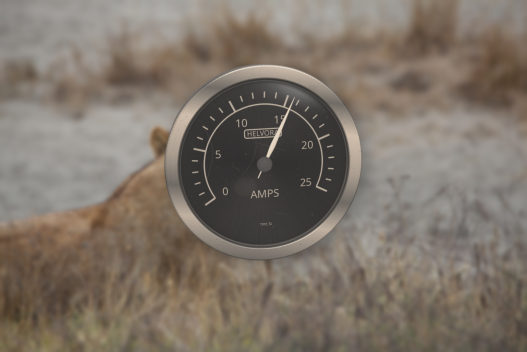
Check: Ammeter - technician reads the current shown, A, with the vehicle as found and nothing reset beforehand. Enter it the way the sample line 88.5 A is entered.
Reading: 15.5 A
